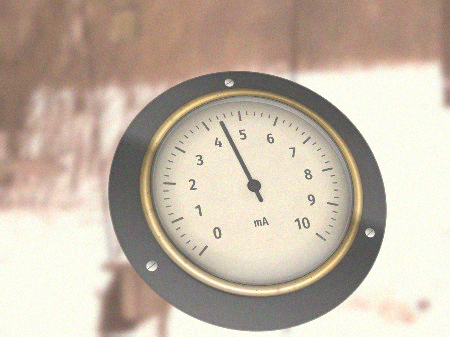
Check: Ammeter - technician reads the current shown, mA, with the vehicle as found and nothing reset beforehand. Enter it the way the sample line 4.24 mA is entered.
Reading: 4.4 mA
